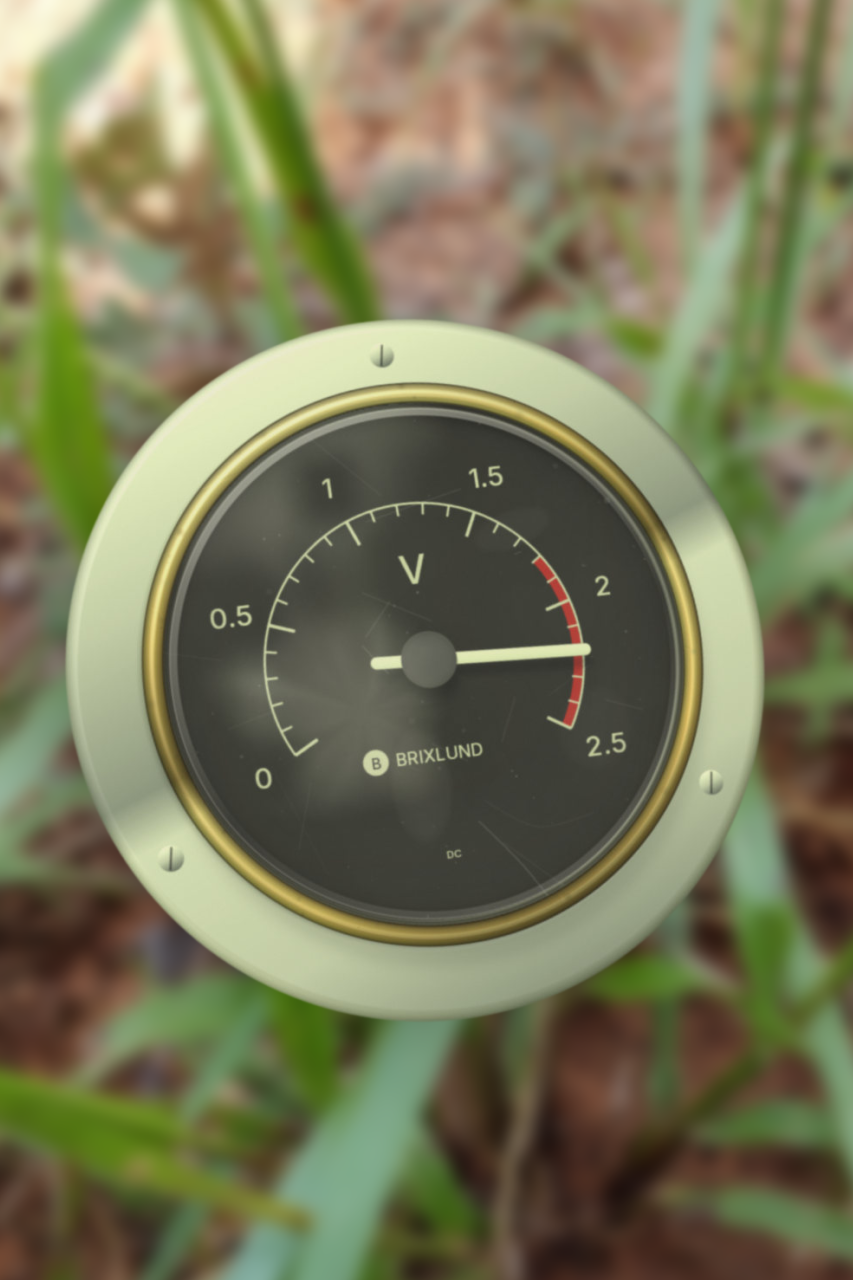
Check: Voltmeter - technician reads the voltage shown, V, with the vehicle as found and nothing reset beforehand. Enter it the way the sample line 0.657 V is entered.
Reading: 2.2 V
